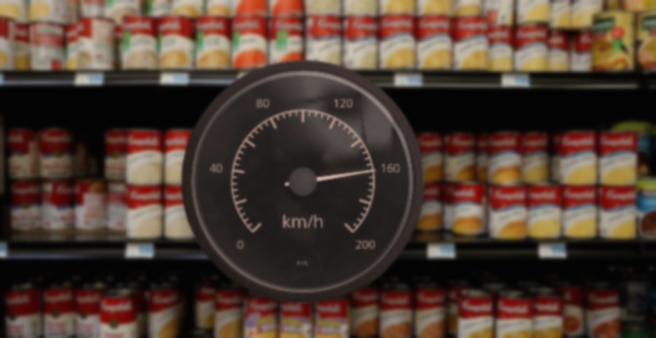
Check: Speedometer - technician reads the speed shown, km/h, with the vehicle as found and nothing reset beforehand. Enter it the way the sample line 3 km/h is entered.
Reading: 160 km/h
